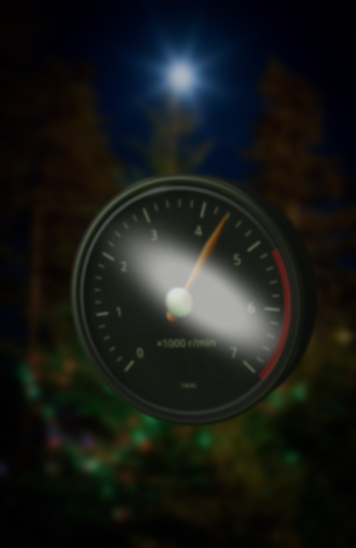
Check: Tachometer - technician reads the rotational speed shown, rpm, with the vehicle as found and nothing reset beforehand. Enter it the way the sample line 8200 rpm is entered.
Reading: 4400 rpm
